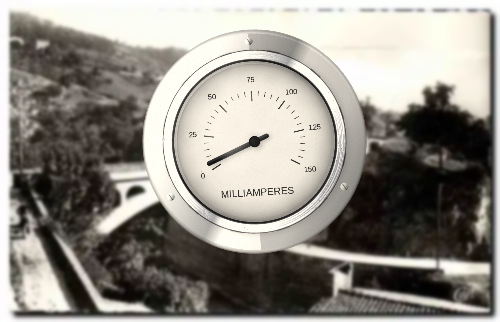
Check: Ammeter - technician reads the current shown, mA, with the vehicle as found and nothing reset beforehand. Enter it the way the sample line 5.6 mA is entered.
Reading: 5 mA
